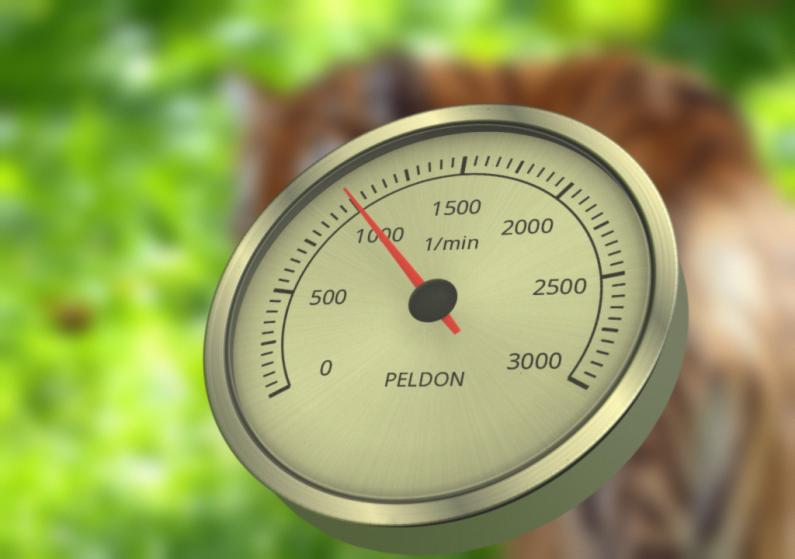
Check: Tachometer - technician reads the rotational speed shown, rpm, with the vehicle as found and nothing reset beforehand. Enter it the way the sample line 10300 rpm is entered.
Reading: 1000 rpm
